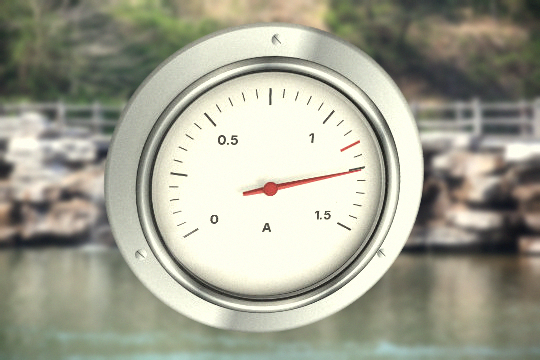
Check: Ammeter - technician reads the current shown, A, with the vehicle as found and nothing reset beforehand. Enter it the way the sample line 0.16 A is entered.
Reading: 1.25 A
